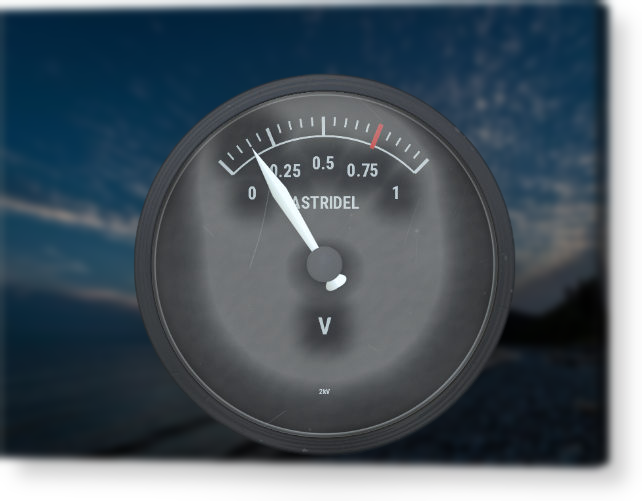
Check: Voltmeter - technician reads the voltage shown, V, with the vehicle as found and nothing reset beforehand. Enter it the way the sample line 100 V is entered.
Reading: 0.15 V
